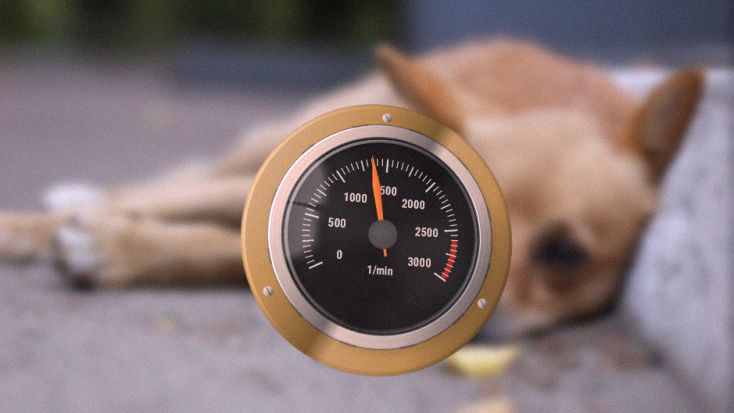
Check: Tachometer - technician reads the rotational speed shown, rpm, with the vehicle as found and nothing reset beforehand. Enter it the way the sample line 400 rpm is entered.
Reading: 1350 rpm
